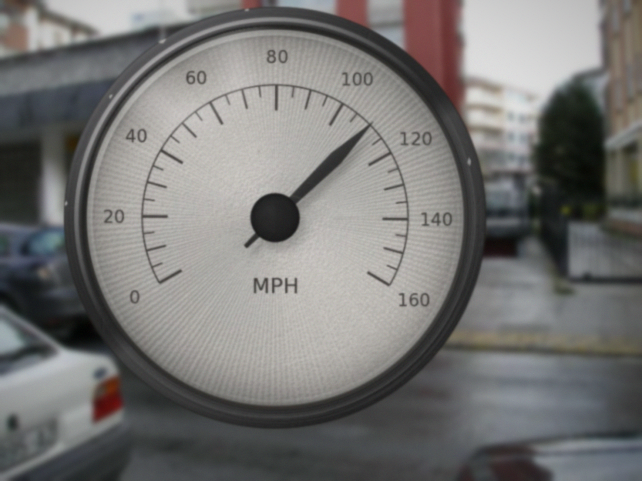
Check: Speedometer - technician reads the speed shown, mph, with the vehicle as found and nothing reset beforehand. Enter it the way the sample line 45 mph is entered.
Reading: 110 mph
